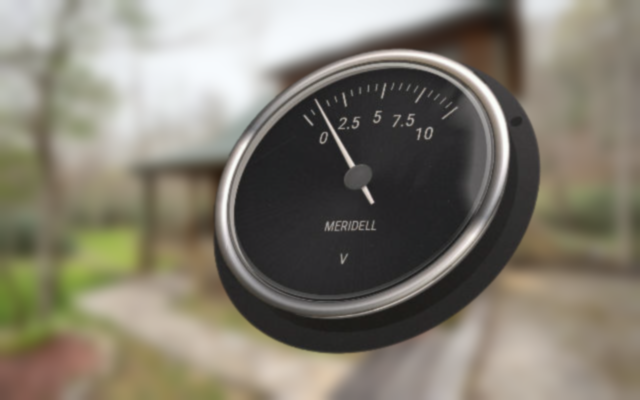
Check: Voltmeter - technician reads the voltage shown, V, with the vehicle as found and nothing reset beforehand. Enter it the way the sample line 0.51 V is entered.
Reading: 1 V
